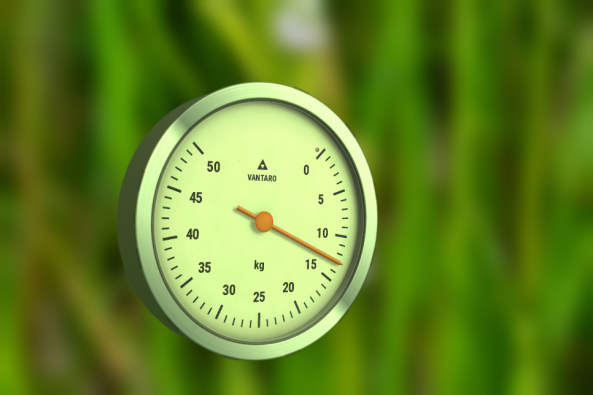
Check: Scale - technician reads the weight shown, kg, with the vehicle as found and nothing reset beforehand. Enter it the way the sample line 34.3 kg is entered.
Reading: 13 kg
